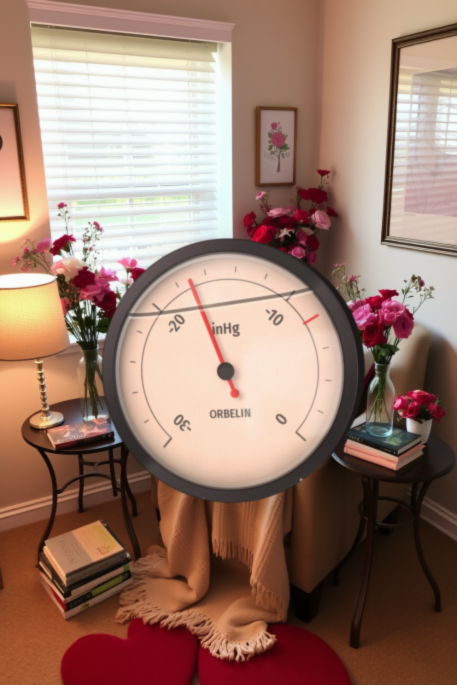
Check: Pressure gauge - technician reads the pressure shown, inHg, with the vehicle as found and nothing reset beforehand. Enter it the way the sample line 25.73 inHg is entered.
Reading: -17 inHg
